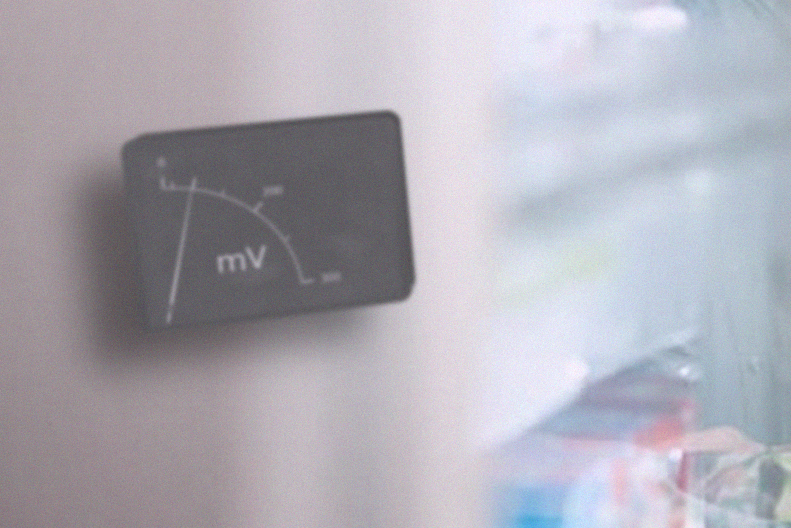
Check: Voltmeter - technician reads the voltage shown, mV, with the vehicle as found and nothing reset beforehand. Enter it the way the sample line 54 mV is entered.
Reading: 100 mV
